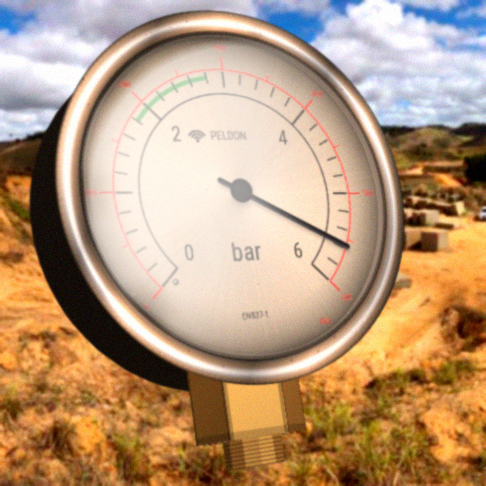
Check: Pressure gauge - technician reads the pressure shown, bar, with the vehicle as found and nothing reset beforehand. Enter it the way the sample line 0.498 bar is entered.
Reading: 5.6 bar
